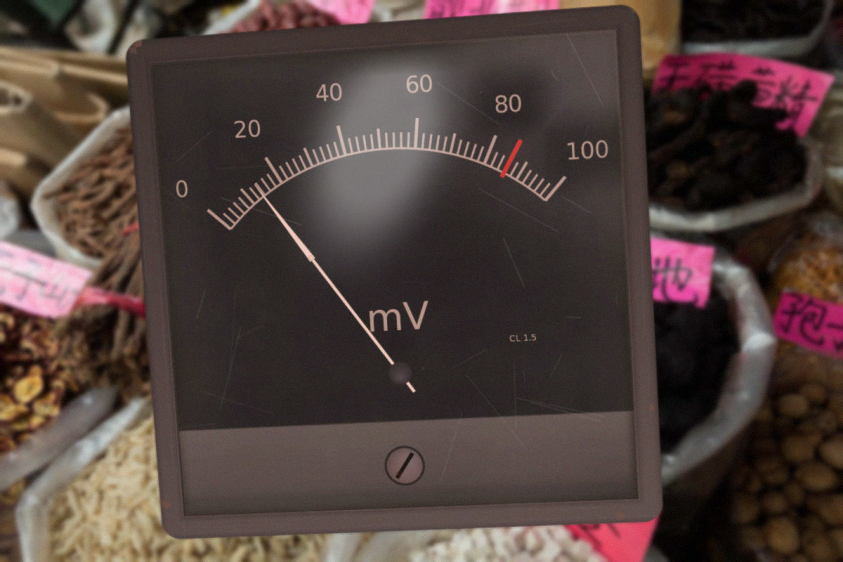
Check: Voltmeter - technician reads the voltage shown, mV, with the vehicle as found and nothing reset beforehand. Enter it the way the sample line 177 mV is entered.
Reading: 14 mV
